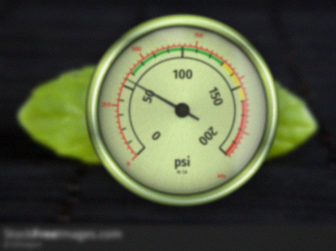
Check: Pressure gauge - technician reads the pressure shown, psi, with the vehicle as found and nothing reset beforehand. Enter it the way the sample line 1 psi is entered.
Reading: 55 psi
